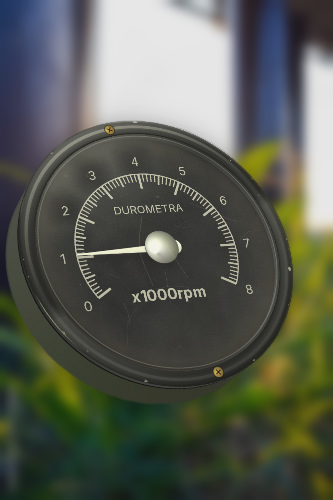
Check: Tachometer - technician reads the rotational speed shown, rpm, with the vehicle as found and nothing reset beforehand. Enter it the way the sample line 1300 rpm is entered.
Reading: 1000 rpm
